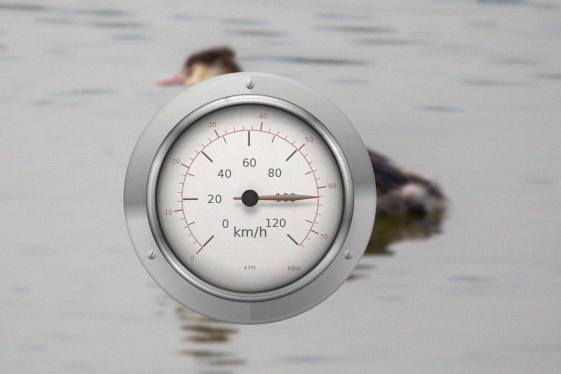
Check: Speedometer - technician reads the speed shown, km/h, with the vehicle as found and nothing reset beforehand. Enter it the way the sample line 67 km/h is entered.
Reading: 100 km/h
